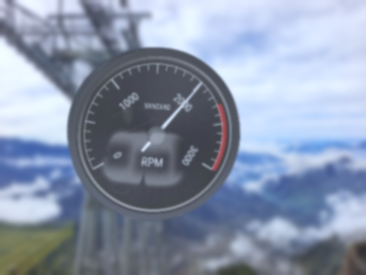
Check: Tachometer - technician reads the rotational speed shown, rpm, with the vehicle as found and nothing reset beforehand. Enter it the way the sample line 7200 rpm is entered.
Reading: 2000 rpm
